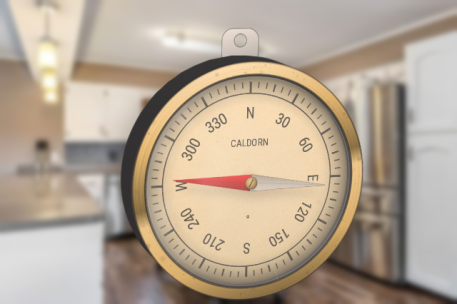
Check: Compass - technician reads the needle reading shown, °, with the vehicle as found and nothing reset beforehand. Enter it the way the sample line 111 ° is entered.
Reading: 275 °
